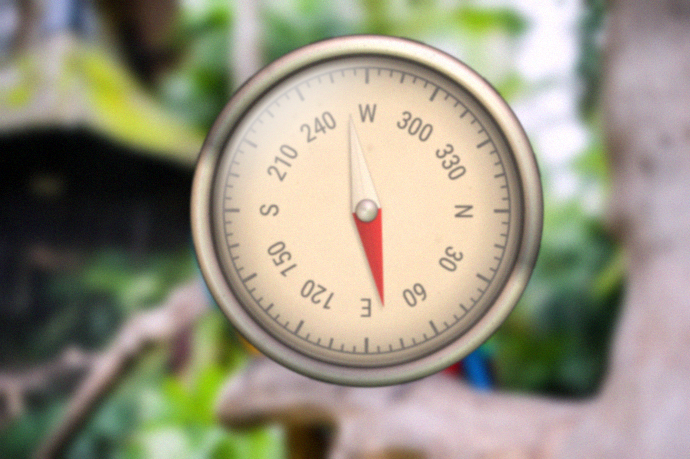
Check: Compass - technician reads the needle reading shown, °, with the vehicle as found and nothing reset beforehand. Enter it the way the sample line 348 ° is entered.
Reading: 80 °
